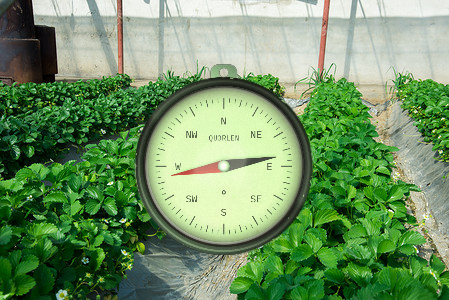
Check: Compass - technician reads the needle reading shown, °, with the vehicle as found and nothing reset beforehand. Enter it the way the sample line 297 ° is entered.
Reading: 260 °
